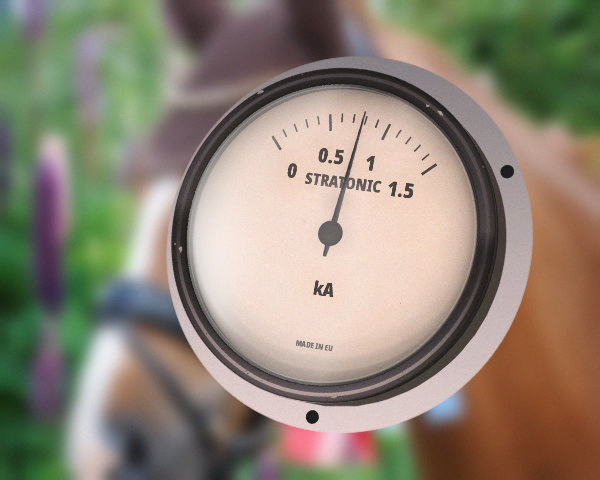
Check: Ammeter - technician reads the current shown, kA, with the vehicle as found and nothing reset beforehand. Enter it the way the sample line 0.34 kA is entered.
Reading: 0.8 kA
